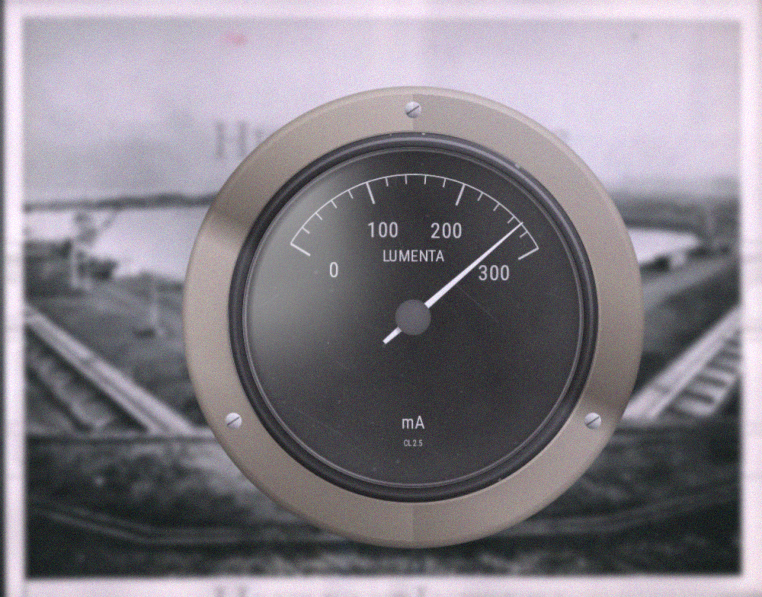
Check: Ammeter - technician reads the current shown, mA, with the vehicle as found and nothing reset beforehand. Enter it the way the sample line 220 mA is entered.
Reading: 270 mA
